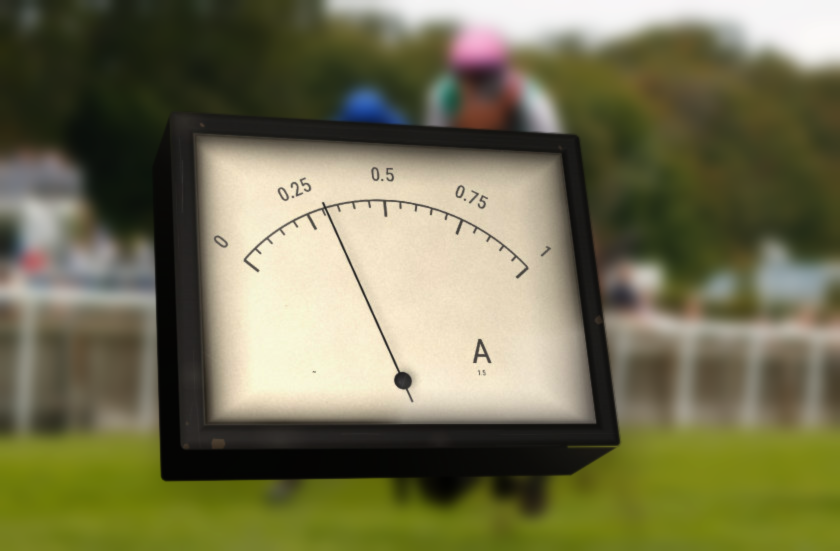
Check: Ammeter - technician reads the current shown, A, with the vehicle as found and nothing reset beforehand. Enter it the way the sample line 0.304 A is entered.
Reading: 0.3 A
